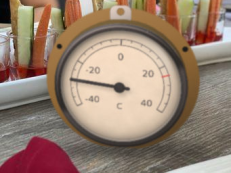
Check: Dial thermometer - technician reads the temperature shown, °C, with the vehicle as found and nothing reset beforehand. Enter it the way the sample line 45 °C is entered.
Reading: -28 °C
